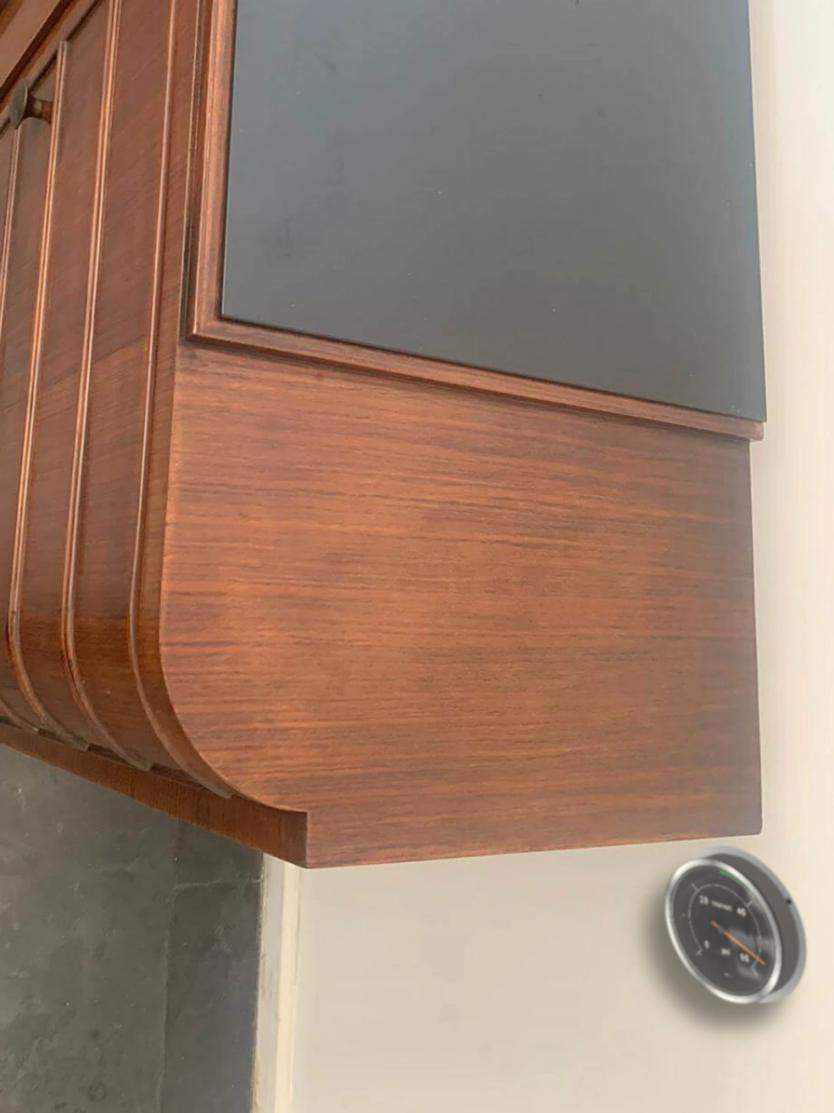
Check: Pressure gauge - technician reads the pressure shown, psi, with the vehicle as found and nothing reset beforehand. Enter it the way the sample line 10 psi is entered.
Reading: 55 psi
